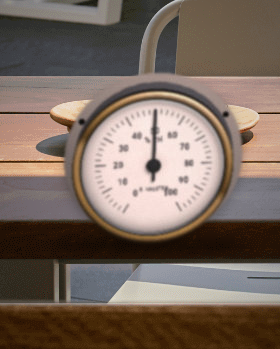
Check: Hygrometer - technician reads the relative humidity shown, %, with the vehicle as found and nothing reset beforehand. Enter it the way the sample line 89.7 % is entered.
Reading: 50 %
